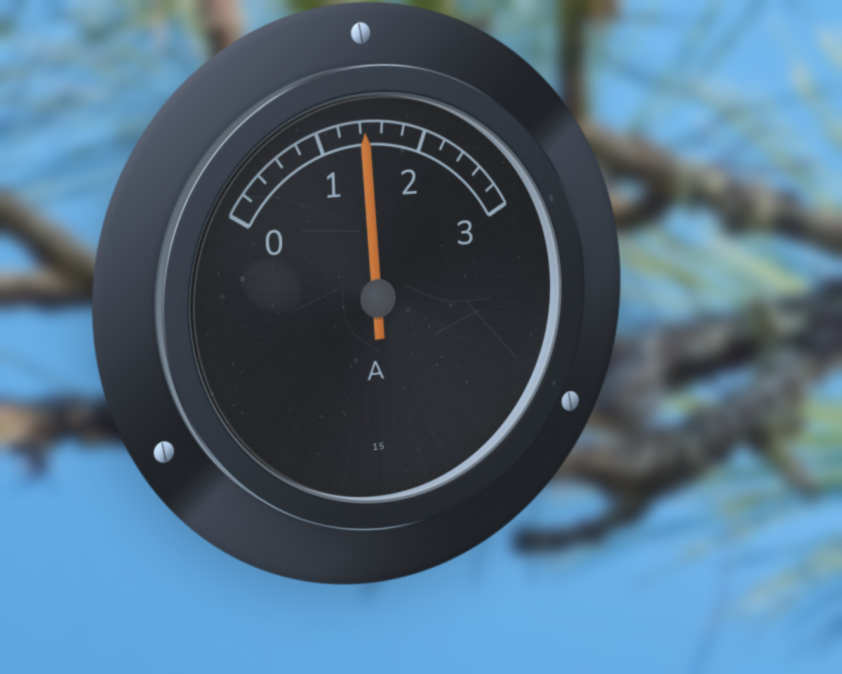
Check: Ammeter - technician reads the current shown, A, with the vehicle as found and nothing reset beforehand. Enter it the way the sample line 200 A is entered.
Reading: 1.4 A
